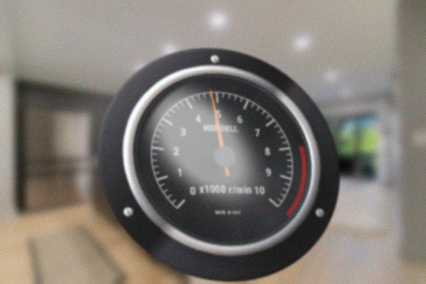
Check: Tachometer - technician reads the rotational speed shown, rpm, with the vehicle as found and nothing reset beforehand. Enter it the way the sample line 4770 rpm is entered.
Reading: 4800 rpm
